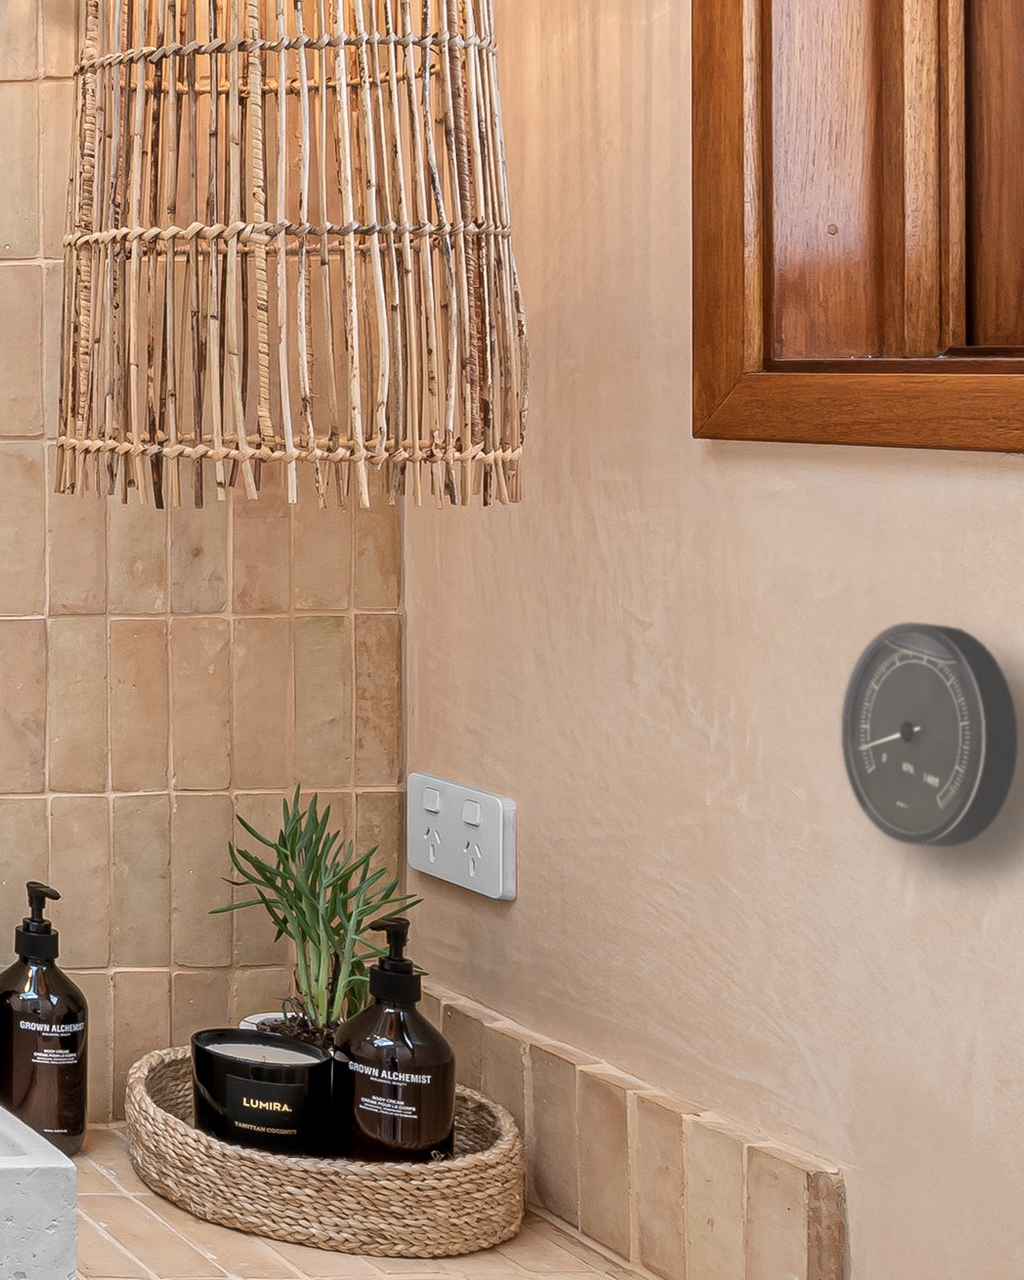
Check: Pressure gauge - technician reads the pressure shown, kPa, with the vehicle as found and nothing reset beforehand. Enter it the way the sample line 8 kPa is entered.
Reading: 100 kPa
